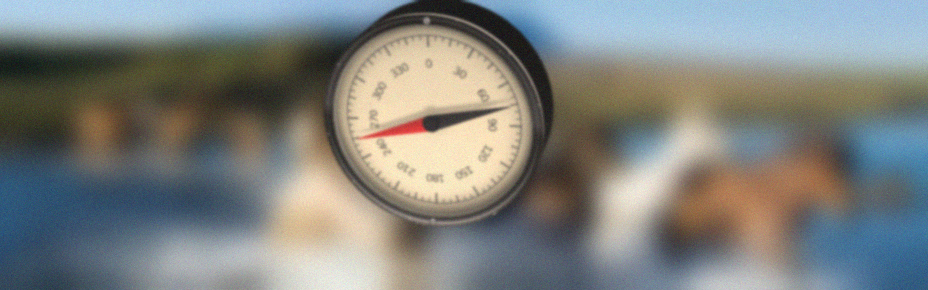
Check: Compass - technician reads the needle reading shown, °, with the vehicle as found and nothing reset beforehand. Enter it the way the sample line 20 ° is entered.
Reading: 255 °
